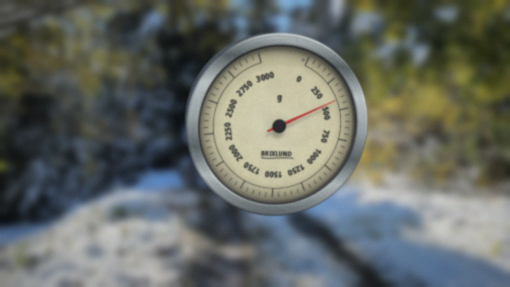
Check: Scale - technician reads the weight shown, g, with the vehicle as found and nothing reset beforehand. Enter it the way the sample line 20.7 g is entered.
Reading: 400 g
